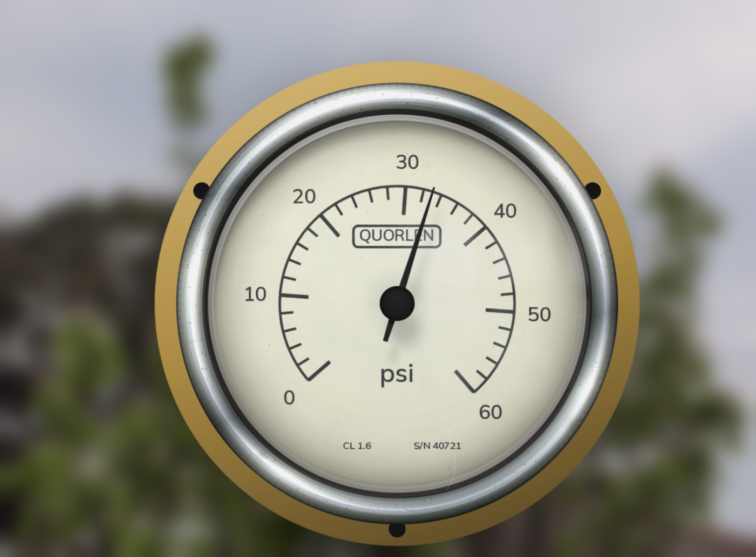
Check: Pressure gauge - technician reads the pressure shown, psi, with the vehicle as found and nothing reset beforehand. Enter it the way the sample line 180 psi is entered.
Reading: 33 psi
